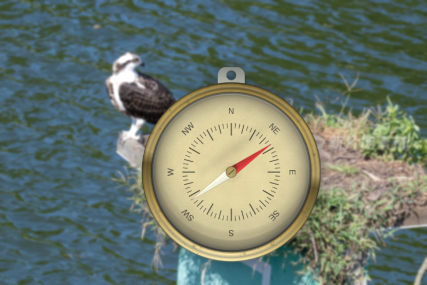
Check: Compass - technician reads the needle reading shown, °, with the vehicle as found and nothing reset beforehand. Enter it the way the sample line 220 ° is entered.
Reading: 55 °
